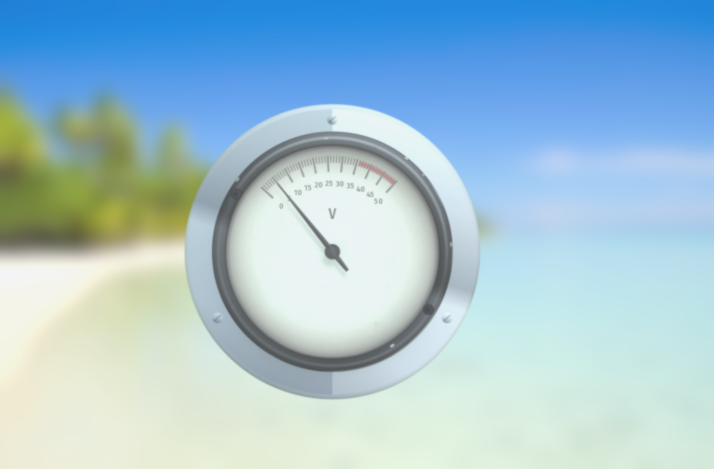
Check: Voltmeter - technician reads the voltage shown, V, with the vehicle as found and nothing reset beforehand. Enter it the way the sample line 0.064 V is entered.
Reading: 5 V
